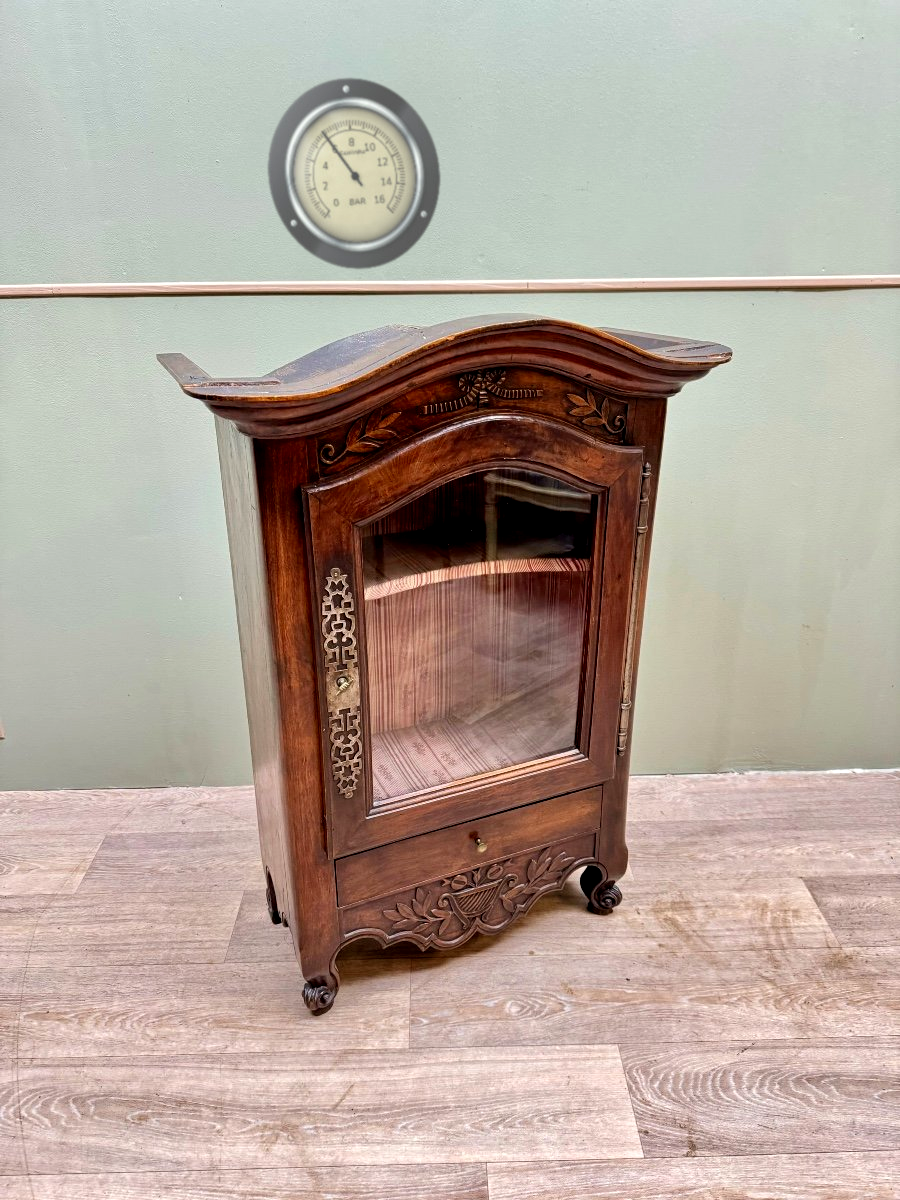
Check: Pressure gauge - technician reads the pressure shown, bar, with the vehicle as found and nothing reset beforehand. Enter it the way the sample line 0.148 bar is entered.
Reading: 6 bar
